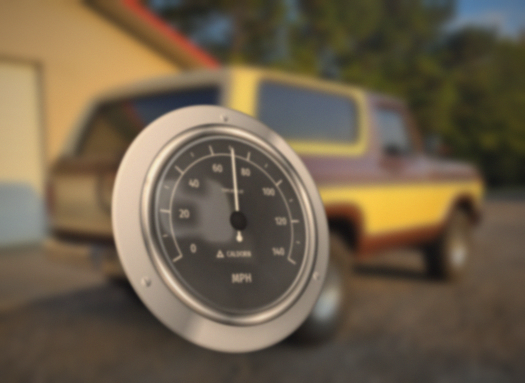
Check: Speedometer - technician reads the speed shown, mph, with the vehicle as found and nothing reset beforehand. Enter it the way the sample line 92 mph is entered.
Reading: 70 mph
